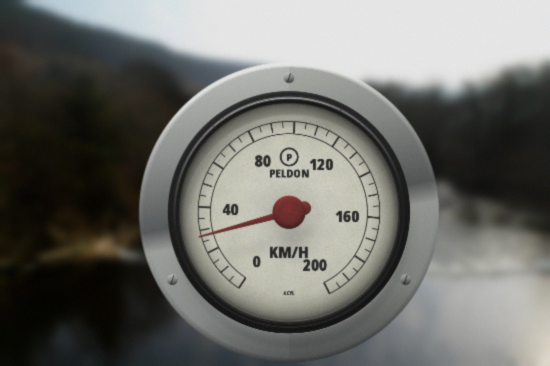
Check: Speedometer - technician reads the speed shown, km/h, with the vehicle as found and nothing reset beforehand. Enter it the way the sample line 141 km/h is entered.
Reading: 27.5 km/h
